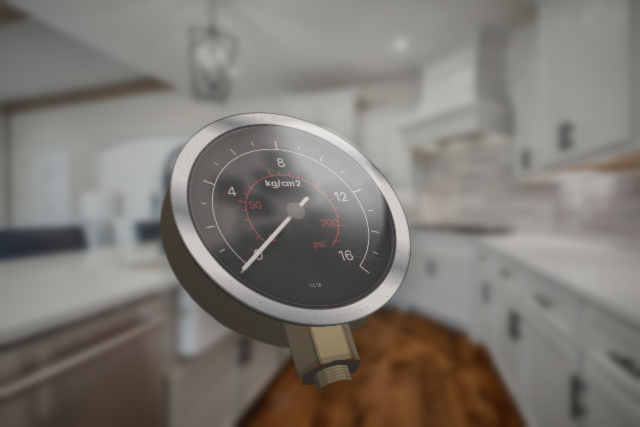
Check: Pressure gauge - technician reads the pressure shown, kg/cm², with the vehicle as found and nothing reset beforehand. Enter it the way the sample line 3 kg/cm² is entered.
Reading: 0 kg/cm²
